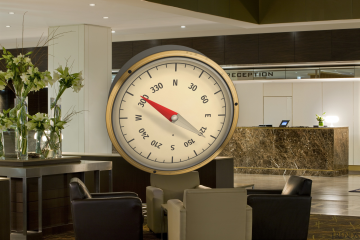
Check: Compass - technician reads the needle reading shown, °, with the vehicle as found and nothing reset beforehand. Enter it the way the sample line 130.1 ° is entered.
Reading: 305 °
